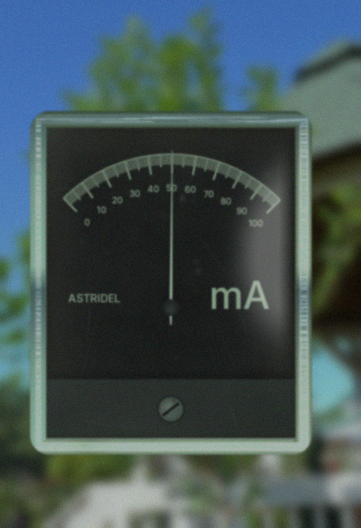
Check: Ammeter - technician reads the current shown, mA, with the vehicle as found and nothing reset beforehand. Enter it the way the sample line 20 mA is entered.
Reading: 50 mA
